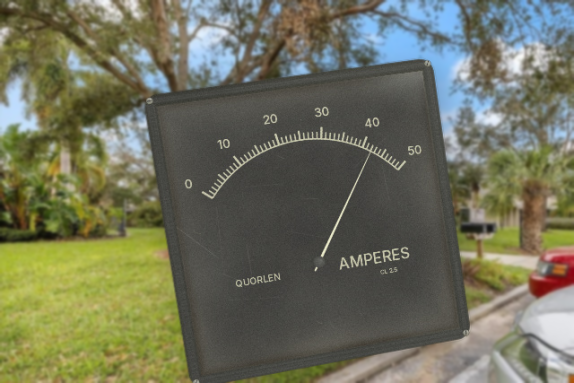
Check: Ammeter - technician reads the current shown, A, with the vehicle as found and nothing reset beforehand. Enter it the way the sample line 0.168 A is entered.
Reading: 42 A
